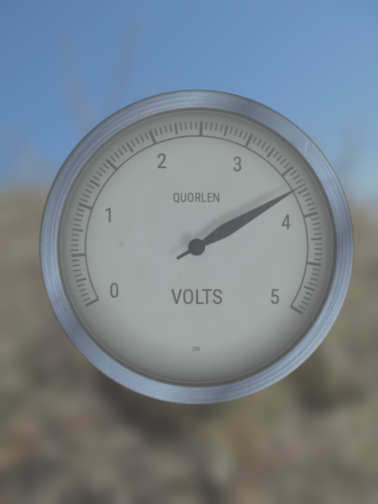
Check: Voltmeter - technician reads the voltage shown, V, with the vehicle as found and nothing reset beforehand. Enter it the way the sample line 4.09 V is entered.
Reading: 3.7 V
